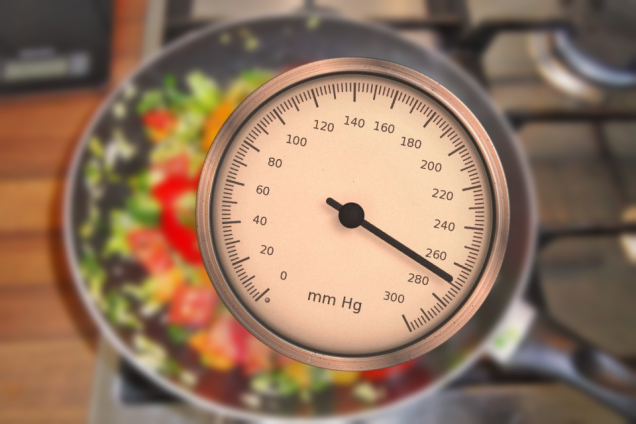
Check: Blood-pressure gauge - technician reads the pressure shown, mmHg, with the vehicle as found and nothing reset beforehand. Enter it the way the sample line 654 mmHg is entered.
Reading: 268 mmHg
